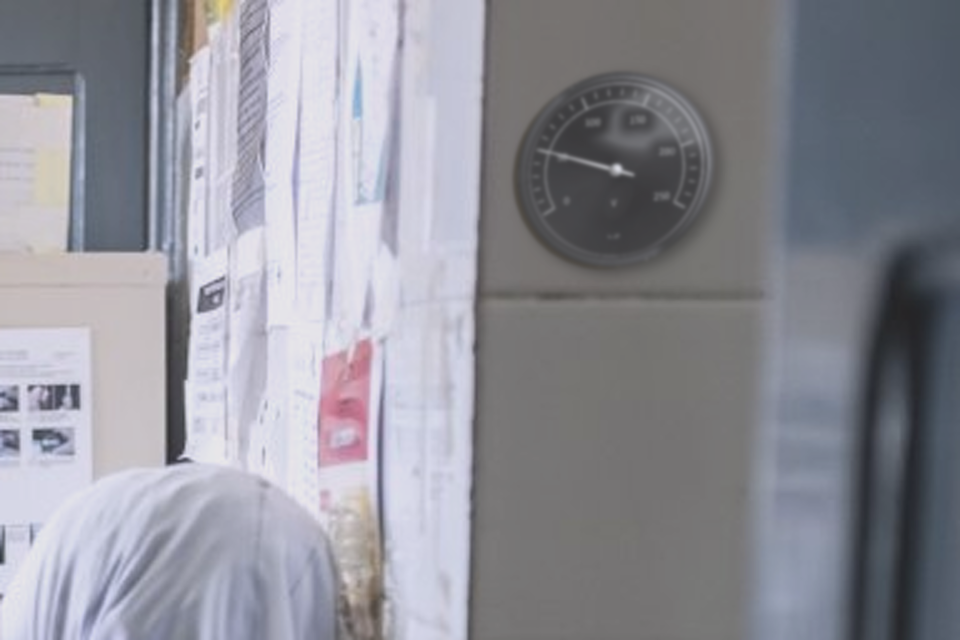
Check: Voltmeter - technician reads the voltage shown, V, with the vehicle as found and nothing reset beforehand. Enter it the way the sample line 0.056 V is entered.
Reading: 50 V
